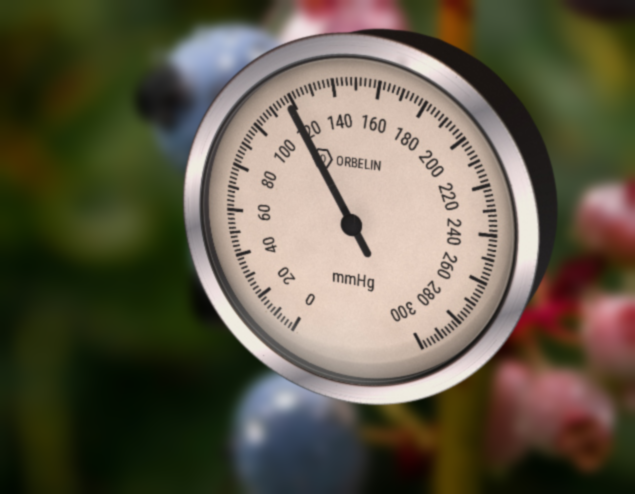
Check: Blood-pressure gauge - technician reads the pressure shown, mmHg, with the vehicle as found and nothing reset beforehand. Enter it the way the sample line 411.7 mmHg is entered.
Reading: 120 mmHg
